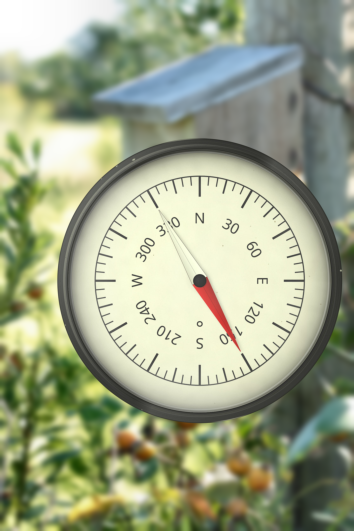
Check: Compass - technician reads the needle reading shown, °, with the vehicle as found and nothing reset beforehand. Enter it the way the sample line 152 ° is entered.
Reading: 150 °
